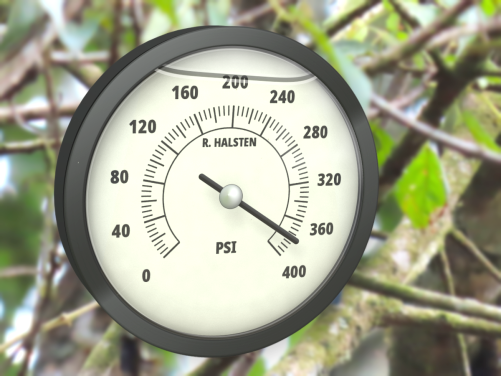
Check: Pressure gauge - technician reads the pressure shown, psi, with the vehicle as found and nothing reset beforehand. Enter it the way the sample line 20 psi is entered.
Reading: 380 psi
